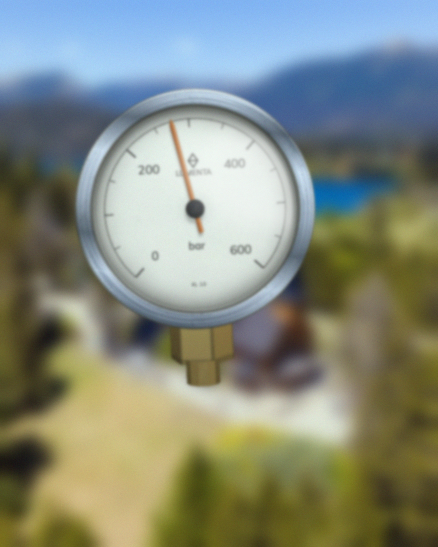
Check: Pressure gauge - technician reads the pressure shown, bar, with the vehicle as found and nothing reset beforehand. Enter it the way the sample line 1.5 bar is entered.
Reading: 275 bar
